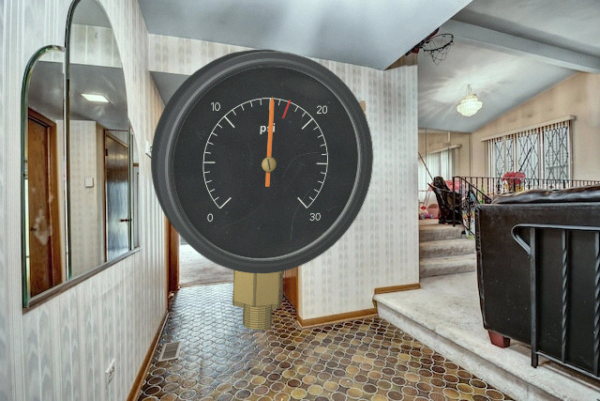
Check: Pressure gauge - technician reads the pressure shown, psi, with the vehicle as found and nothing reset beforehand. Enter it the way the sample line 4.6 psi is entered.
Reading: 15 psi
